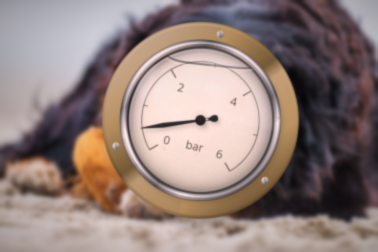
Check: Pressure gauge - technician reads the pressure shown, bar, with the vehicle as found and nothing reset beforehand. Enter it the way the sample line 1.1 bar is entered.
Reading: 0.5 bar
